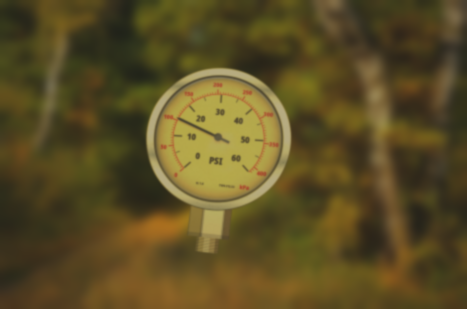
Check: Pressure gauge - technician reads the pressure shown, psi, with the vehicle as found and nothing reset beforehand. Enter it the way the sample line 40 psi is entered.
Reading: 15 psi
